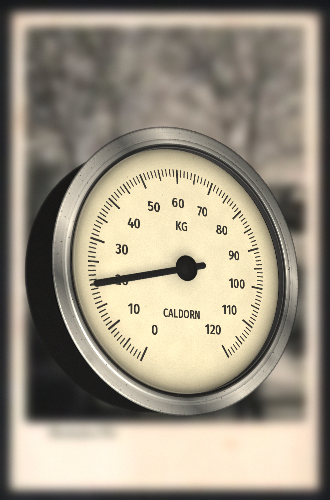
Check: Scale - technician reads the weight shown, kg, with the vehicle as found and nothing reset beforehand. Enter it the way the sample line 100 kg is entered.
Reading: 20 kg
